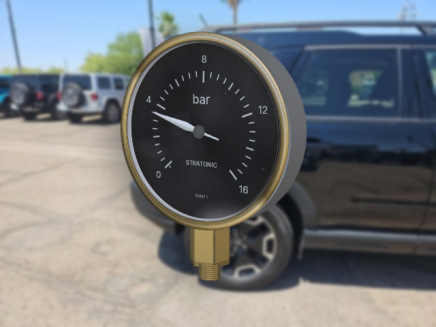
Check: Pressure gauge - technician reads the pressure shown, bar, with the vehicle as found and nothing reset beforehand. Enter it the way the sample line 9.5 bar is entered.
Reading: 3.5 bar
